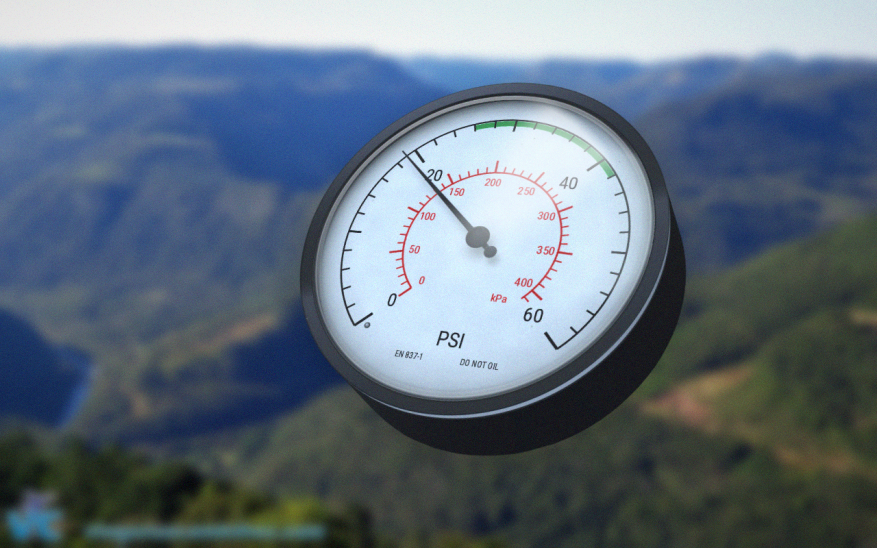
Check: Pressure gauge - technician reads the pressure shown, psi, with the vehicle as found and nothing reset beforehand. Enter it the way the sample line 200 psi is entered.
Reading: 19 psi
